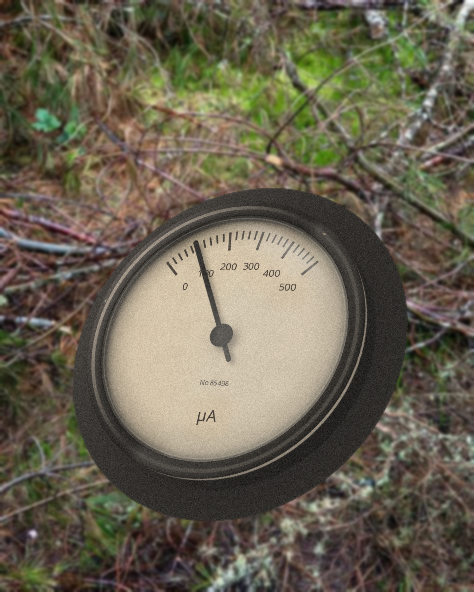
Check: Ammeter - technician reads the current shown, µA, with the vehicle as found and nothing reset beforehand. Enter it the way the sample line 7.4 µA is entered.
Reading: 100 µA
